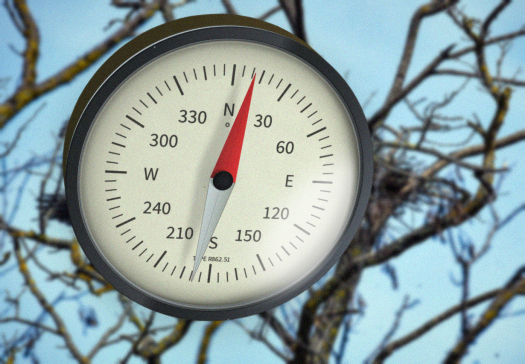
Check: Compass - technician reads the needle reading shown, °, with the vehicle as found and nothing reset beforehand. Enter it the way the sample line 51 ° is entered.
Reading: 10 °
